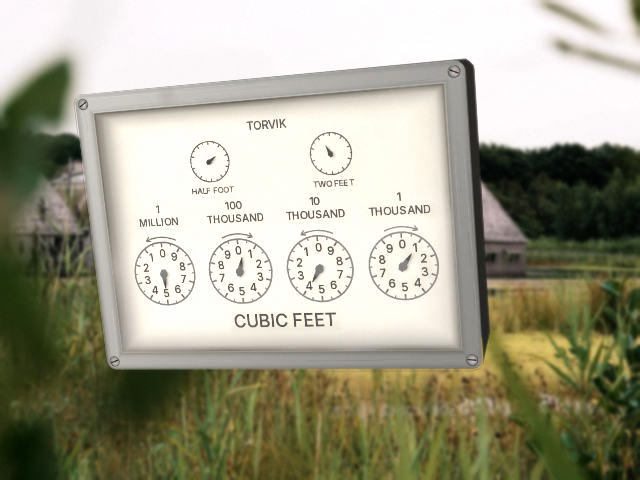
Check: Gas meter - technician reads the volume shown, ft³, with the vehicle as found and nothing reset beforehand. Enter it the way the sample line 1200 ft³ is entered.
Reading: 504100 ft³
